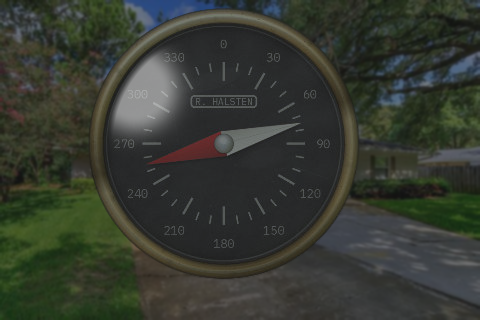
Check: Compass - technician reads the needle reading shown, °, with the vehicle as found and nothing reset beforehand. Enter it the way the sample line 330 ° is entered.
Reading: 255 °
